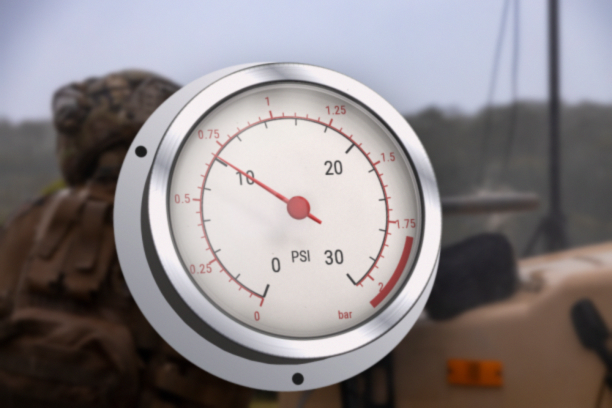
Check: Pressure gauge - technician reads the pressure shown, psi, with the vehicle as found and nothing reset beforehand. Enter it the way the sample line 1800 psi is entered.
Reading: 10 psi
